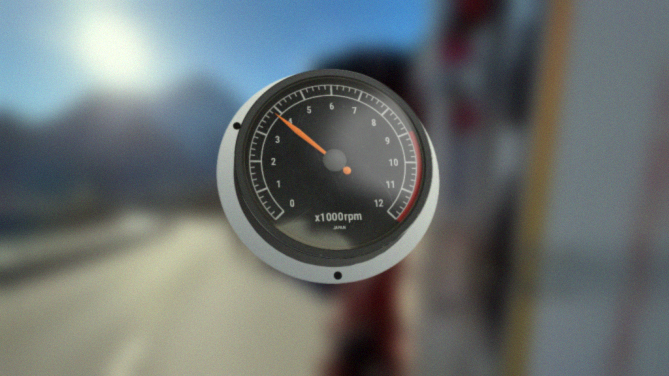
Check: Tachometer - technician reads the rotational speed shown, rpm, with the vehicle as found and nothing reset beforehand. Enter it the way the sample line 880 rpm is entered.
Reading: 3800 rpm
